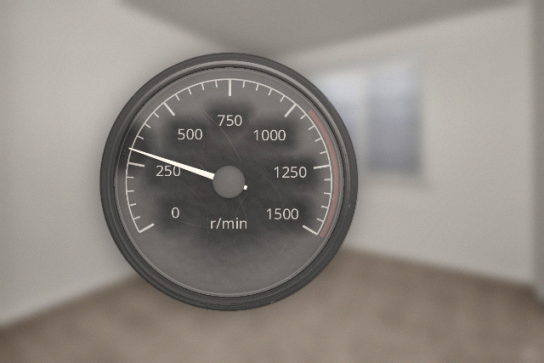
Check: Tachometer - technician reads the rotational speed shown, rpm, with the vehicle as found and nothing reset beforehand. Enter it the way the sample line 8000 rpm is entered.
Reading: 300 rpm
